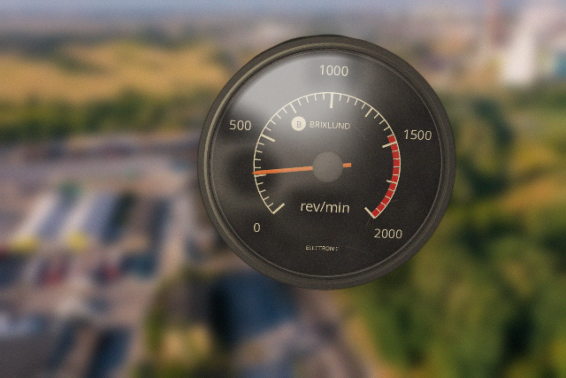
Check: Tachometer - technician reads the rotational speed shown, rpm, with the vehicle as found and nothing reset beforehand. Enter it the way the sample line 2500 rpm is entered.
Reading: 275 rpm
